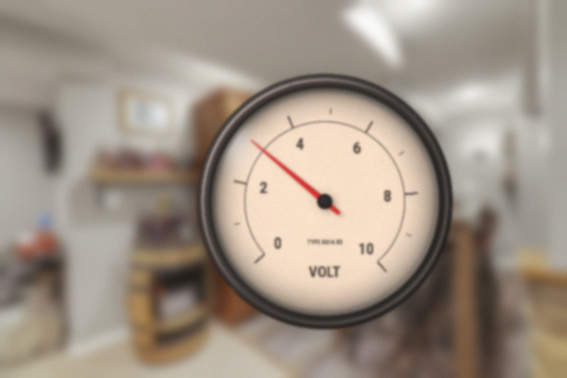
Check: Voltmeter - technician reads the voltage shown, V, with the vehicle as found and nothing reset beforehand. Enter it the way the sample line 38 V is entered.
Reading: 3 V
